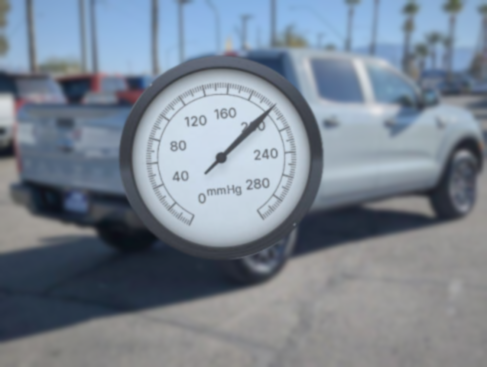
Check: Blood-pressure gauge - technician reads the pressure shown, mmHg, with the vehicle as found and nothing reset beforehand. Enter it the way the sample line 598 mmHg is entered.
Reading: 200 mmHg
